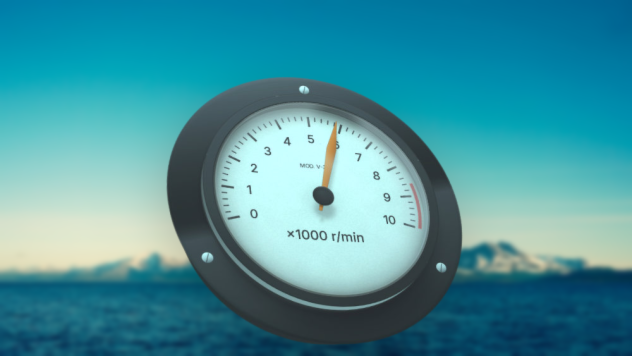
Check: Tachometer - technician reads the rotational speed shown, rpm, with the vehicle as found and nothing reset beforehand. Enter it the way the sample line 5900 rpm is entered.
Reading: 5800 rpm
